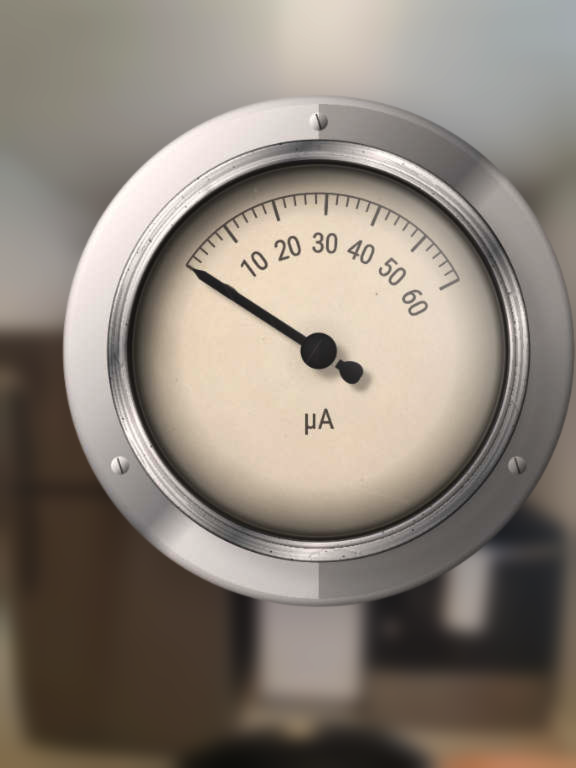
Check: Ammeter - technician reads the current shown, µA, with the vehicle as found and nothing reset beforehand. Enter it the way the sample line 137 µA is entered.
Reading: 0 µA
